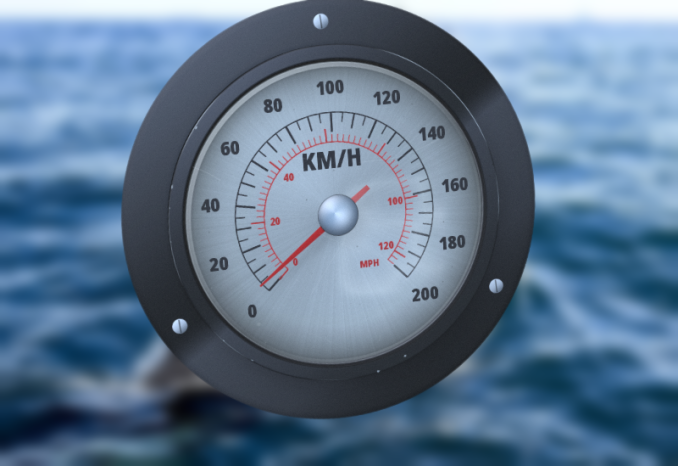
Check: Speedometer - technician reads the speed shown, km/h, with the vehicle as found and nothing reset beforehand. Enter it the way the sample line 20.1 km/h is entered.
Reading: 5 km/h
